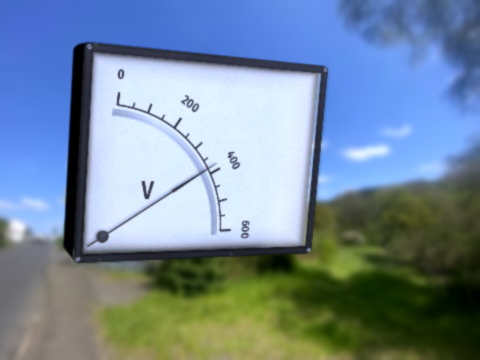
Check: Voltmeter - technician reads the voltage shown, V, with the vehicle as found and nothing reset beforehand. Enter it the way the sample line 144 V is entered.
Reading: 375 V
